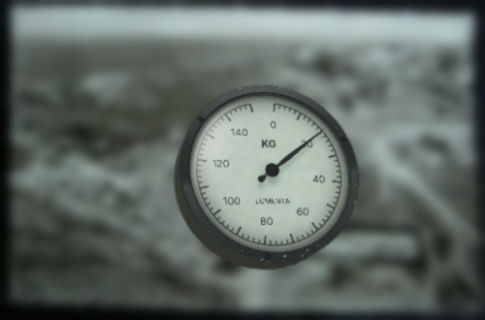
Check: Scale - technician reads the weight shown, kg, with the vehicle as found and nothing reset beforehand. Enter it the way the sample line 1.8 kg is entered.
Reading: 20 kg
